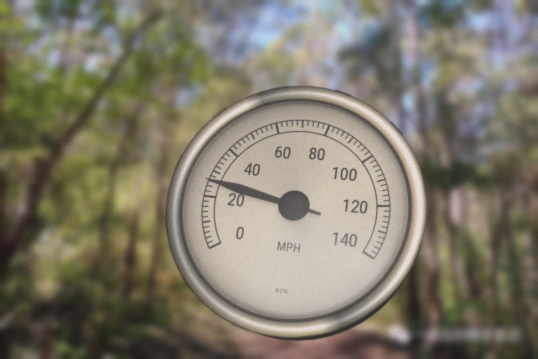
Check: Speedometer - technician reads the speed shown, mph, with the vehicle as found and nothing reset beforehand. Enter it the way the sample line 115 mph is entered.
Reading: 26 mph
